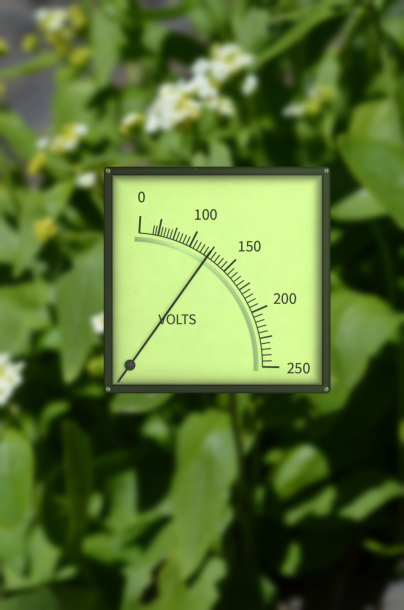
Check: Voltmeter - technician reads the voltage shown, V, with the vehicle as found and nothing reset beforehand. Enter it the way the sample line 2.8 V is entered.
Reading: 125 V
